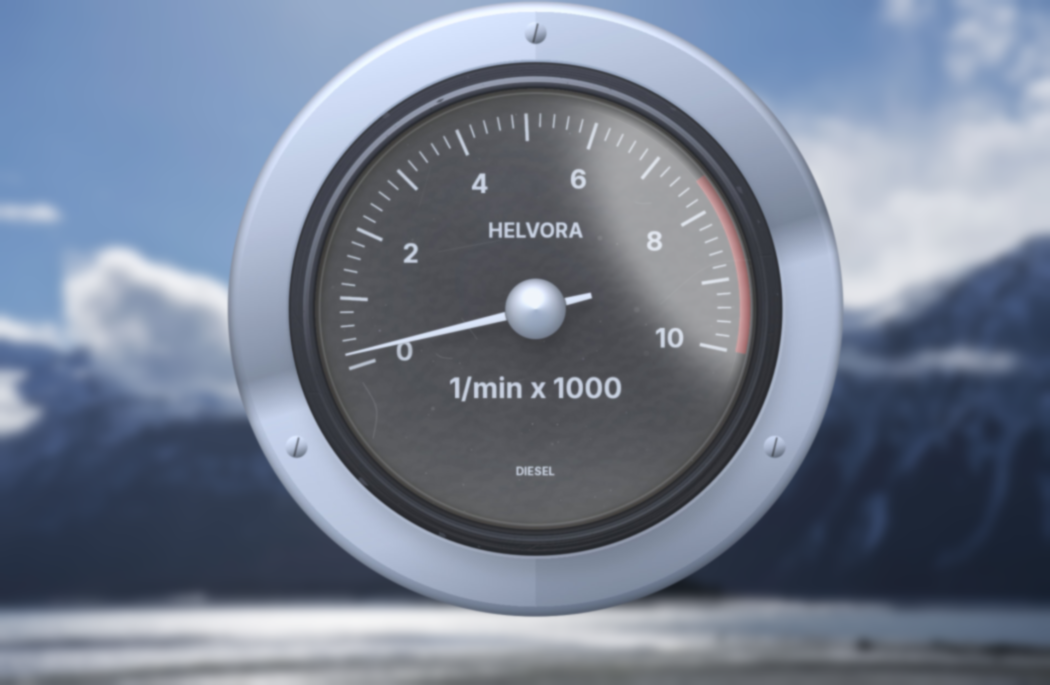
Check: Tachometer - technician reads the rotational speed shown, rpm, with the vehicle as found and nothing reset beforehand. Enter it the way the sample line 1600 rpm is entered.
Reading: 200 rpm
